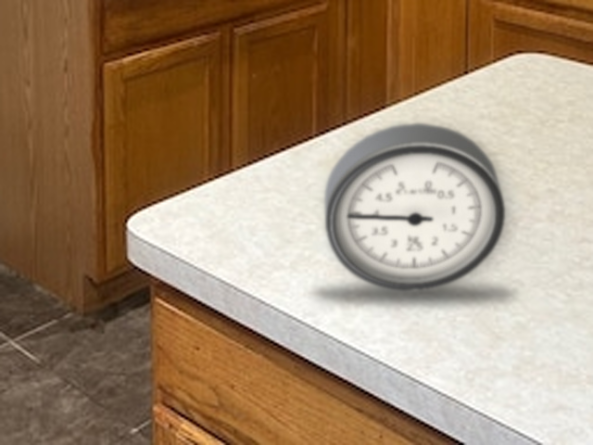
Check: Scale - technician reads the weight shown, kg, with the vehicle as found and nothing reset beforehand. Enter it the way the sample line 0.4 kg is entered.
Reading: 4 kg
